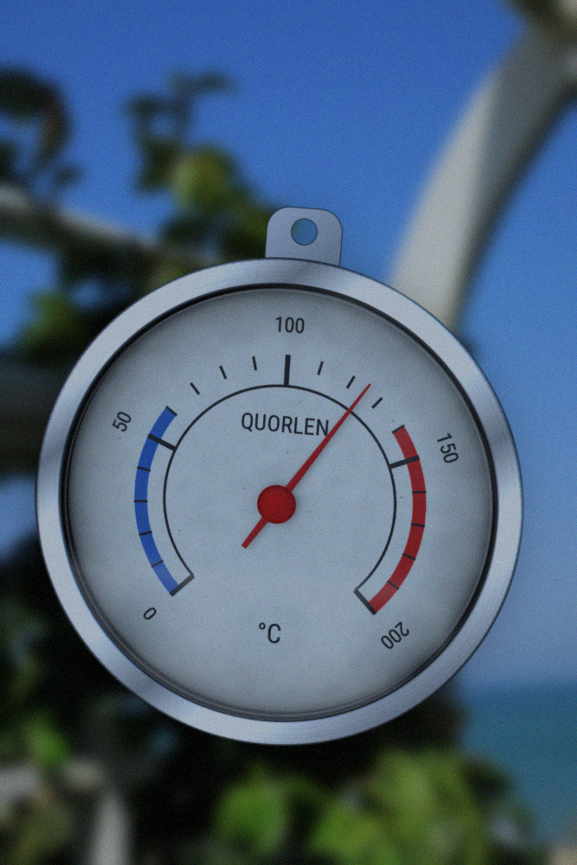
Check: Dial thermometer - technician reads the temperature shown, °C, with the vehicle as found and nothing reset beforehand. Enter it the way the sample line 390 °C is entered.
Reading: 125 °C
